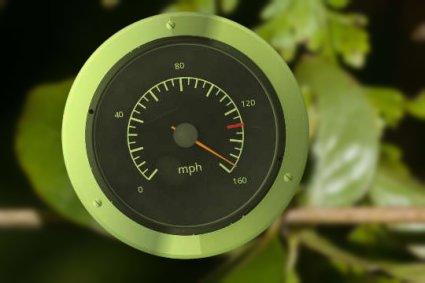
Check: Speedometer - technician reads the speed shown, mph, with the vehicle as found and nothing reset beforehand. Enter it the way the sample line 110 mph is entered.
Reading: 155 mph
